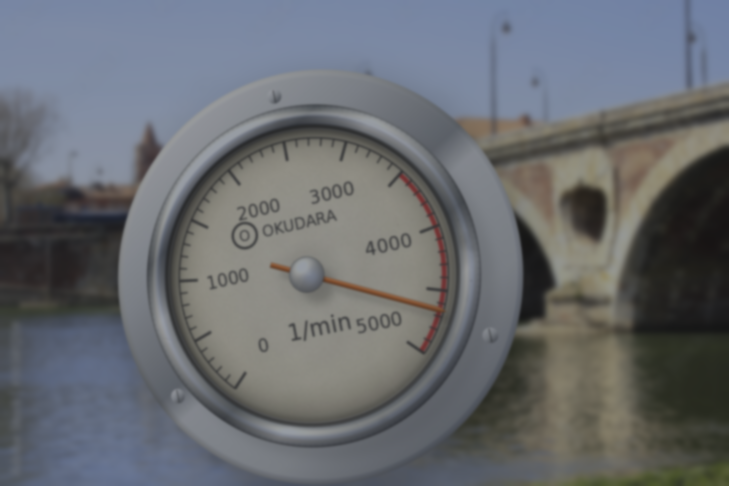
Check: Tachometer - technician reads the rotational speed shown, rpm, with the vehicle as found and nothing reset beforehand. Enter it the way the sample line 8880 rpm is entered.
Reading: 4650 rpm
